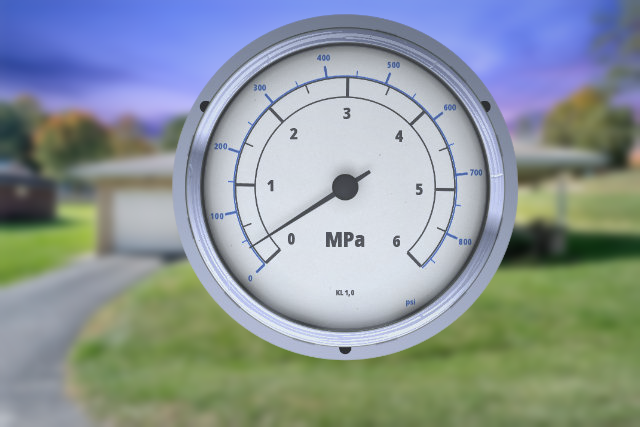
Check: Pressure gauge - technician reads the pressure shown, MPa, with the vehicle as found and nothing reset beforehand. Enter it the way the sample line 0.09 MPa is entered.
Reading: 0.25 MPa
